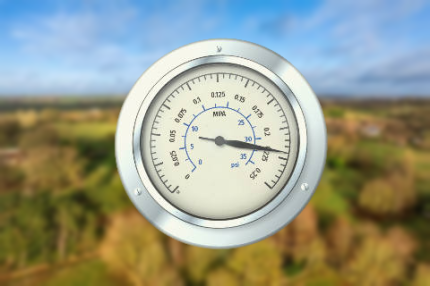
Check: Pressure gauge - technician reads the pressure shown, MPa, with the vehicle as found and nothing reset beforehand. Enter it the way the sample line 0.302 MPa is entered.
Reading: 0.22 MPa
